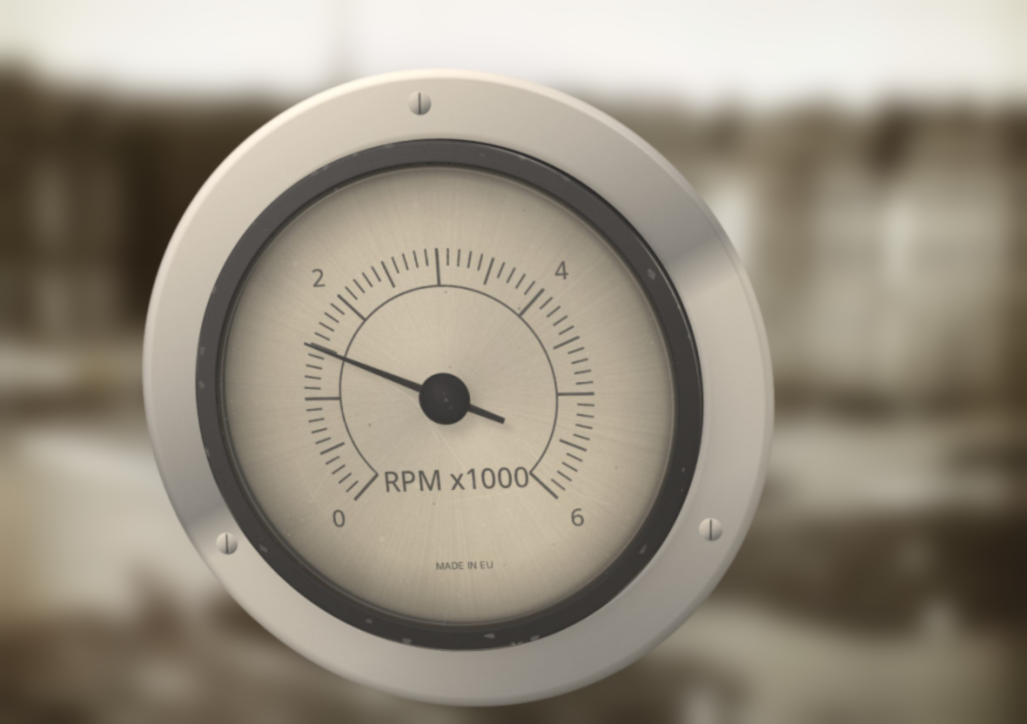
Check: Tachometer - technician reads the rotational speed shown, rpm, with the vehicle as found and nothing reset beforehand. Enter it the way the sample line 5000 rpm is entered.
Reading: 1500 rpm
